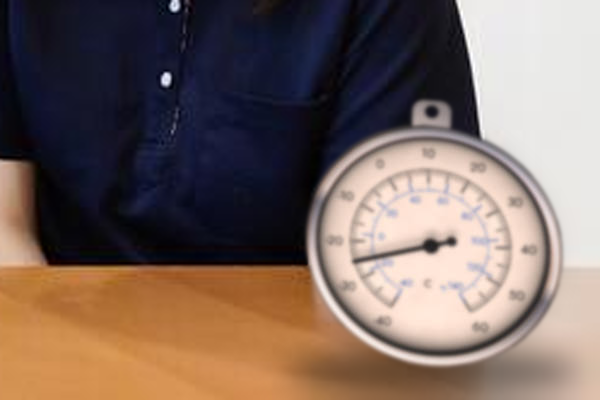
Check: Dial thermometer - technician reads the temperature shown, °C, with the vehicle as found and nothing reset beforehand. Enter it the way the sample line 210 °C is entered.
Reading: -25 °C
